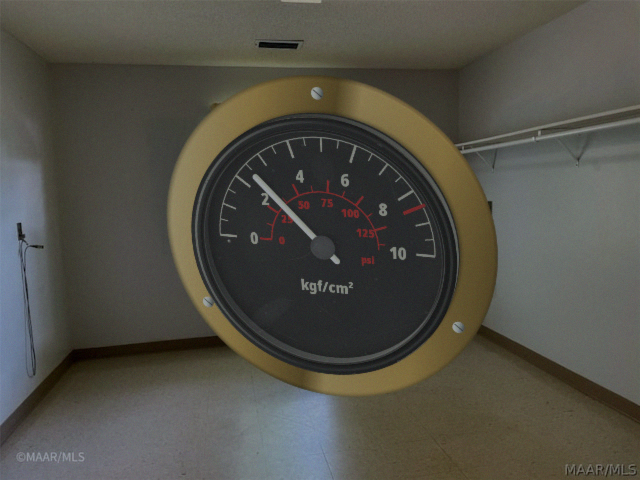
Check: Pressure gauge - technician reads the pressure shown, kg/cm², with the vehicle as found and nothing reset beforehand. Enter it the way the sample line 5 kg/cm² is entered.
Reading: 2.5 kg/cm²
